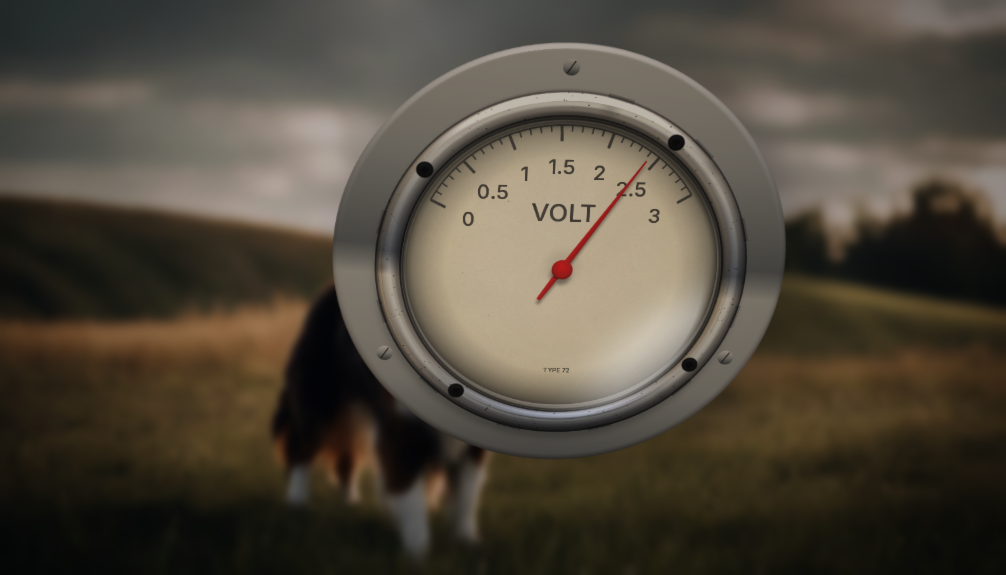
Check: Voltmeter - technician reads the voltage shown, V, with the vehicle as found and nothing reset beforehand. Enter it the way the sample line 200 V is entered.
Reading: 2.4 V
